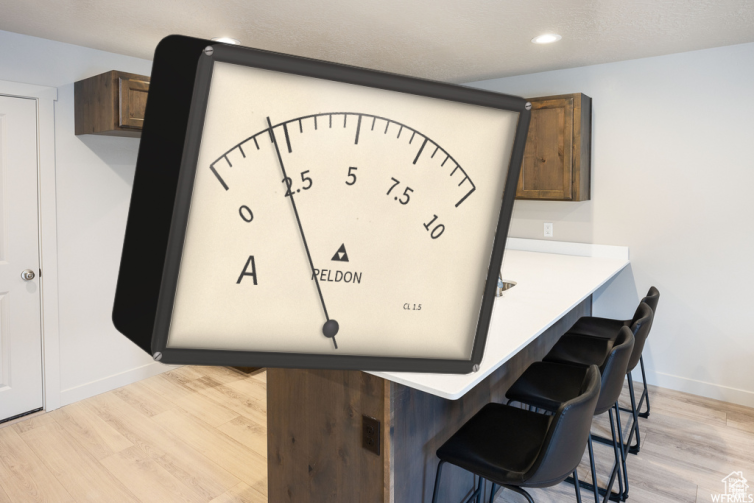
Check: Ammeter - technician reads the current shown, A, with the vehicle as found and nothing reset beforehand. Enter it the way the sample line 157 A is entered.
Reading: 2 A
